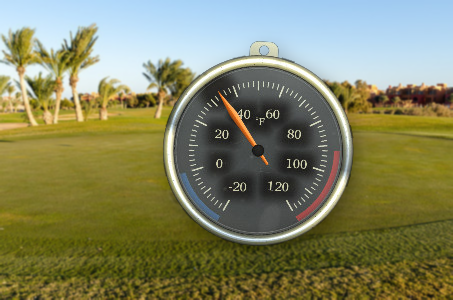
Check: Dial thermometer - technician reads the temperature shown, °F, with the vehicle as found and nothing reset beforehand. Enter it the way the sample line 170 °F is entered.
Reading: 34 °F
